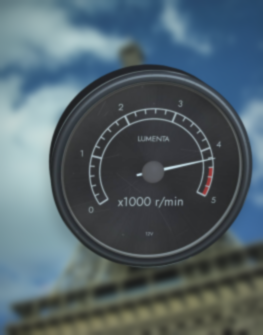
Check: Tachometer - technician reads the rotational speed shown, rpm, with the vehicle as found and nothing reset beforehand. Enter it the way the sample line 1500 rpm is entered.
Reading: 4200 rpm
